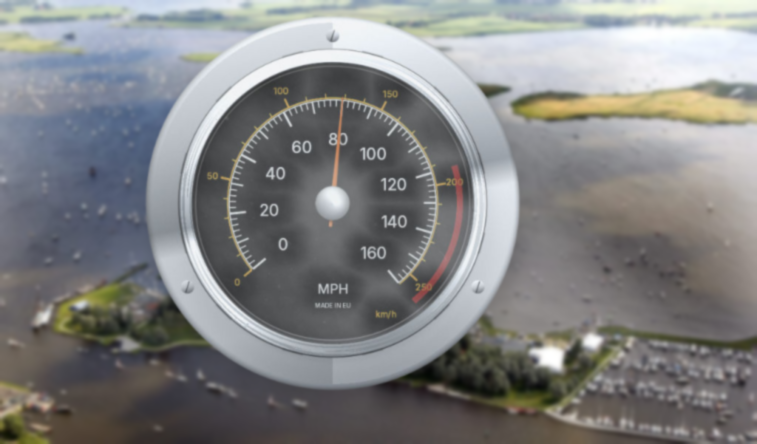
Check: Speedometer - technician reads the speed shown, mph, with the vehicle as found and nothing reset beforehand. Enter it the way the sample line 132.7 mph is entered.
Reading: 80 mph
